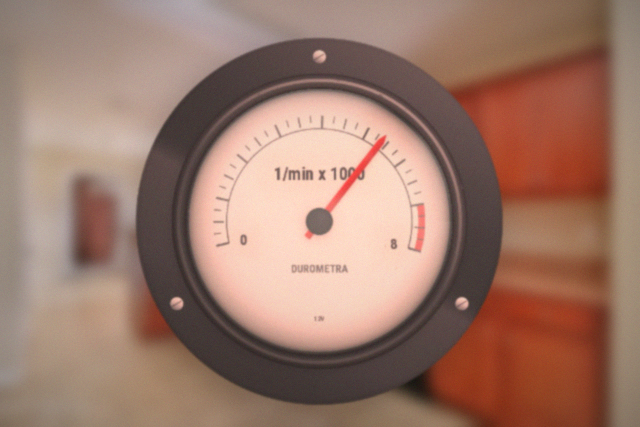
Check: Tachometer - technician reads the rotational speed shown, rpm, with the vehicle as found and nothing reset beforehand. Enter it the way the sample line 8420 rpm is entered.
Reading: 5375 rpm
